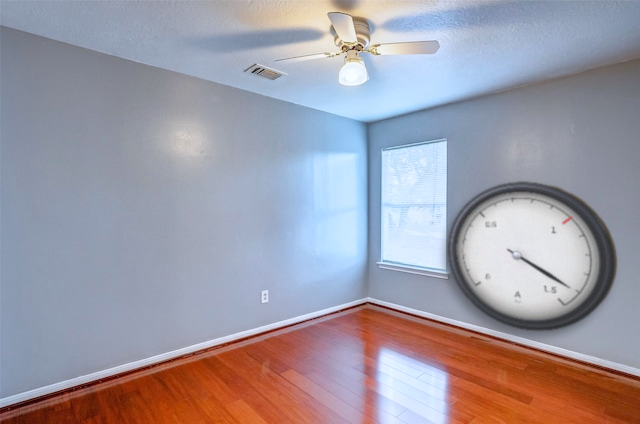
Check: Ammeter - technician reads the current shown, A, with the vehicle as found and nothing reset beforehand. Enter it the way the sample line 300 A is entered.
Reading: 1.4 A
